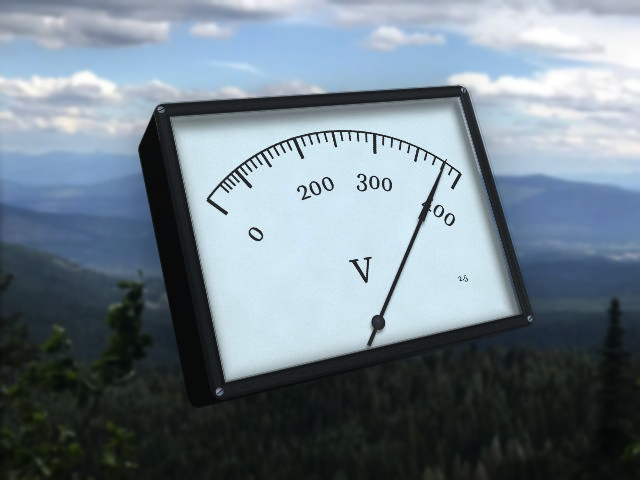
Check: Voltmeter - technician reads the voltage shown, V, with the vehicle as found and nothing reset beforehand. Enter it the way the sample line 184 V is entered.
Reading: 380 V
